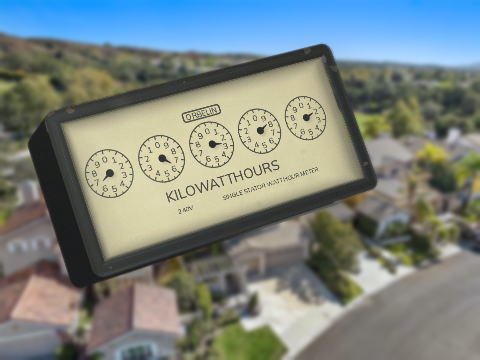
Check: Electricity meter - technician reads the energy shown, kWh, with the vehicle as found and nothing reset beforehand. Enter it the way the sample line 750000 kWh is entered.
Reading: 66282 kWh
